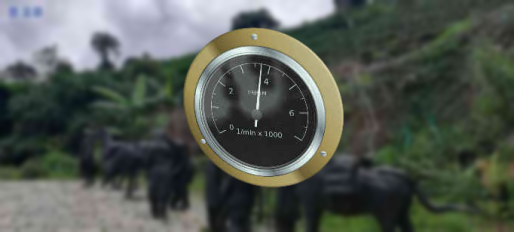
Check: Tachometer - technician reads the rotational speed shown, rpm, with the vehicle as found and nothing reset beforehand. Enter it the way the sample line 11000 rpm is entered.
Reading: 3750 rpm
